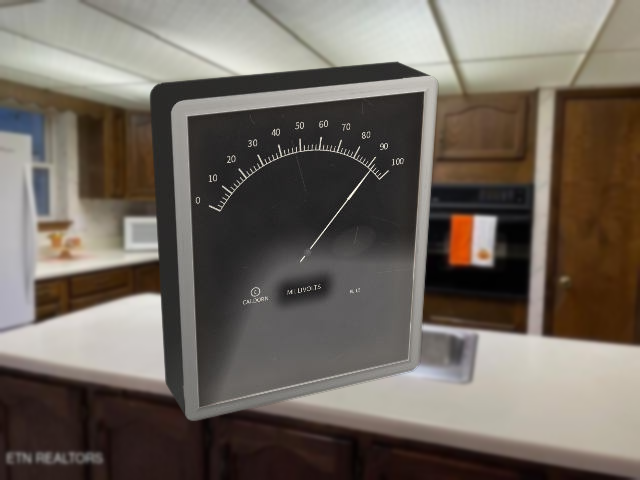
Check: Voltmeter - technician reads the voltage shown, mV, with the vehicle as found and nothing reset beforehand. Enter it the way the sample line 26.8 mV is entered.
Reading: 90 mV
